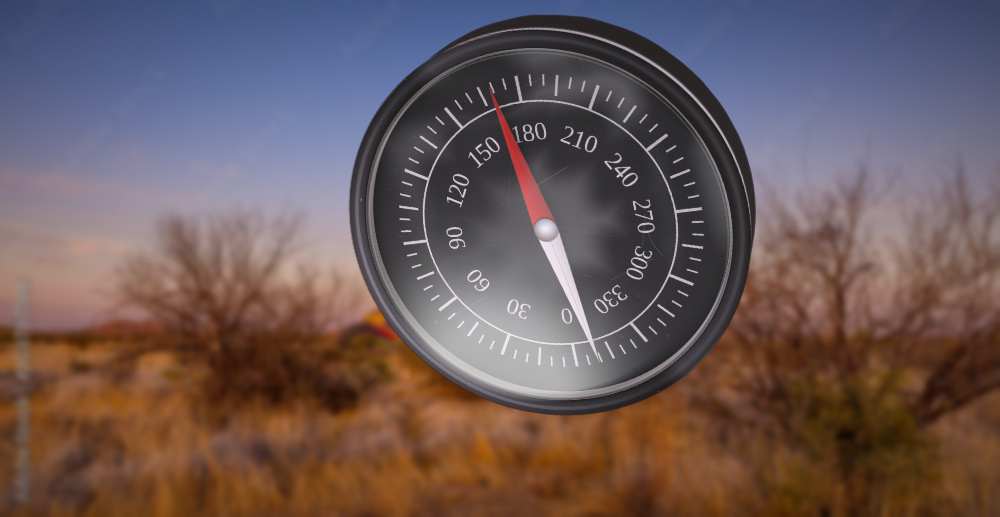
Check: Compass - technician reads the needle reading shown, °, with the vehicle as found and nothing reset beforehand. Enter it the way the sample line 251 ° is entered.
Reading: 170 °
